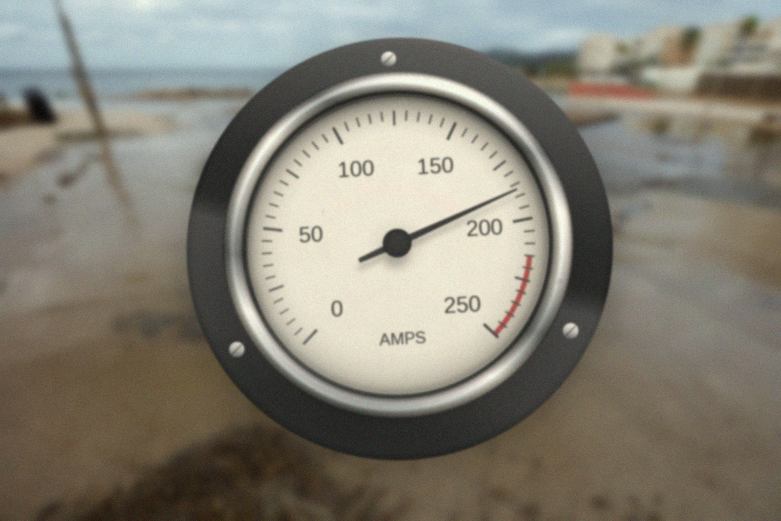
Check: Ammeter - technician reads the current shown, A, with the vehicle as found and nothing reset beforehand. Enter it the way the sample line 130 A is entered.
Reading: 187.5 A
